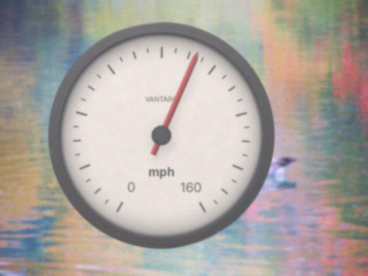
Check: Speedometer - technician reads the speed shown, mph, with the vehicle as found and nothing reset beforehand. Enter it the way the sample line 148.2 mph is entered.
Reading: 92.5 mph
